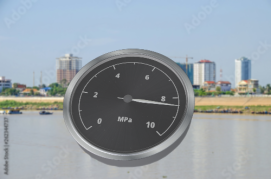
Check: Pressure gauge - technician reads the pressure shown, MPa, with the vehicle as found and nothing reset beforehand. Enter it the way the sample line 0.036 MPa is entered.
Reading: 8.5 MPa
